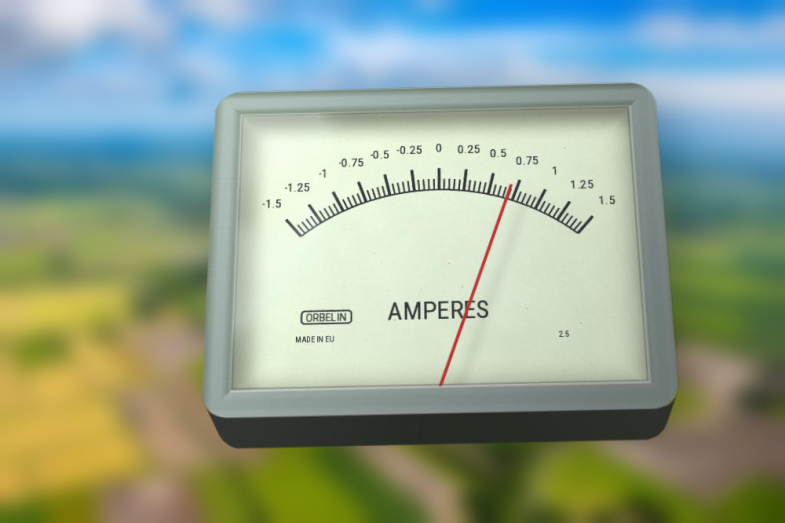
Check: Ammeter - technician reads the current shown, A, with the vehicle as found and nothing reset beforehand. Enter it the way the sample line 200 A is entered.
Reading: 0.7 A
